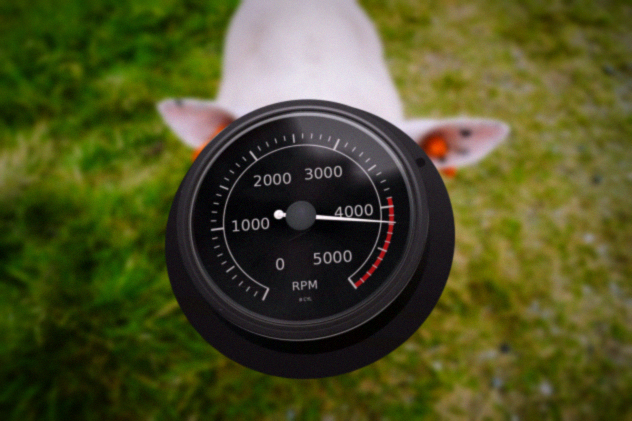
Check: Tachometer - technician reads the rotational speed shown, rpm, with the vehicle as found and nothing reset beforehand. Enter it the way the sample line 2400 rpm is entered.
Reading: 4200 rpm
